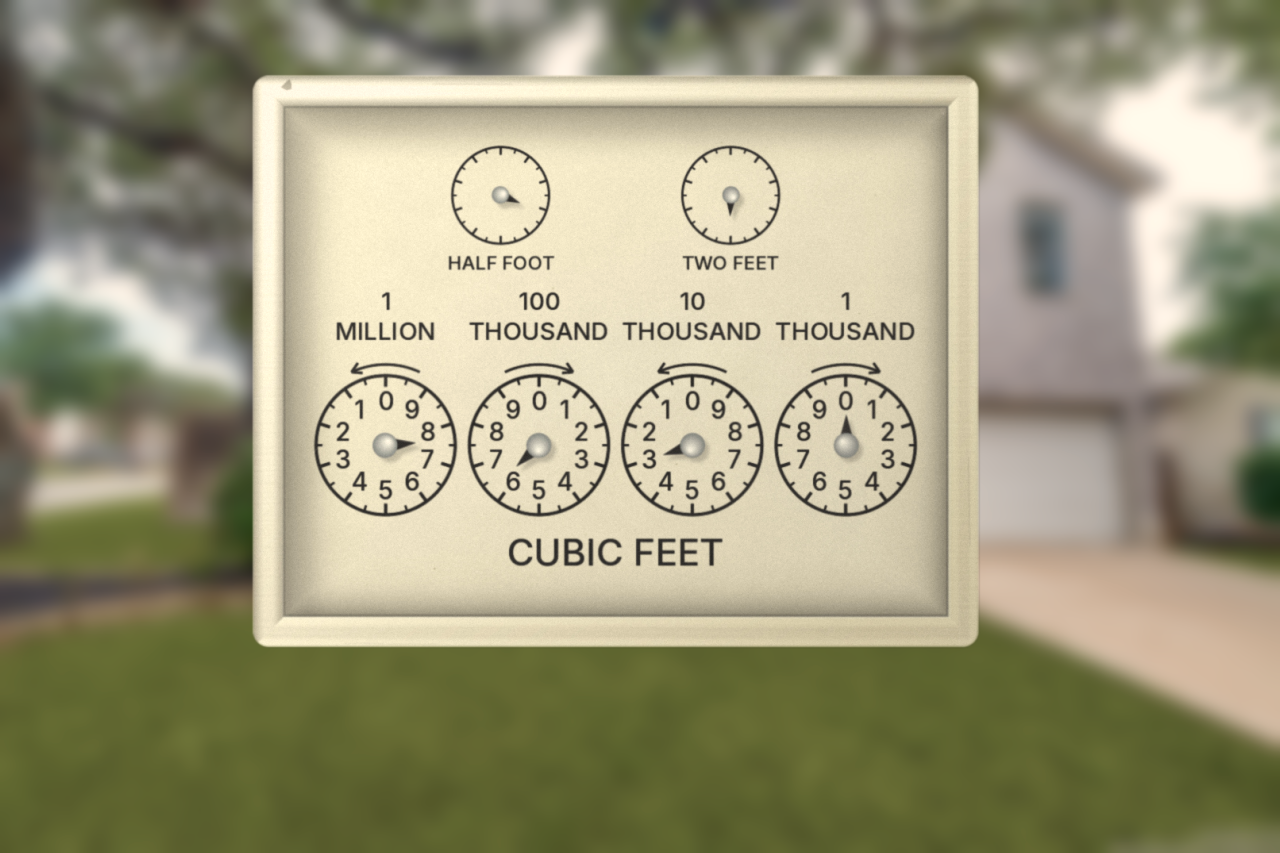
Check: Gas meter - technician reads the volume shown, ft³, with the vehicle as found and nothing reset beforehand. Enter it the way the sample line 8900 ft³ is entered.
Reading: 763000 ft³
